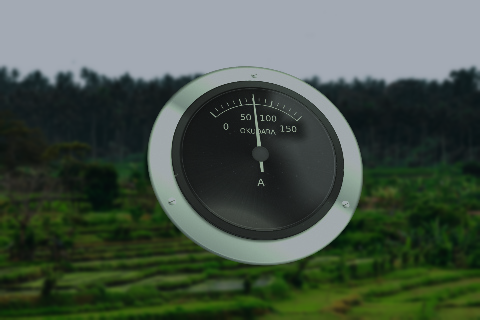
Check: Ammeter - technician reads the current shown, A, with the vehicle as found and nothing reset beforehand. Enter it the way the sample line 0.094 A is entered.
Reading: 70 A
